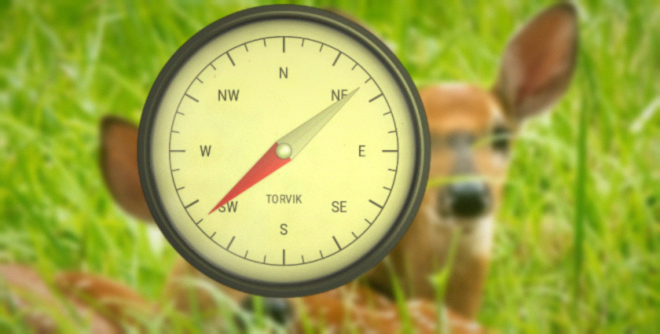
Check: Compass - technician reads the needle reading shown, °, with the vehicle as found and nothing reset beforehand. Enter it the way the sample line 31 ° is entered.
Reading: 230 °
